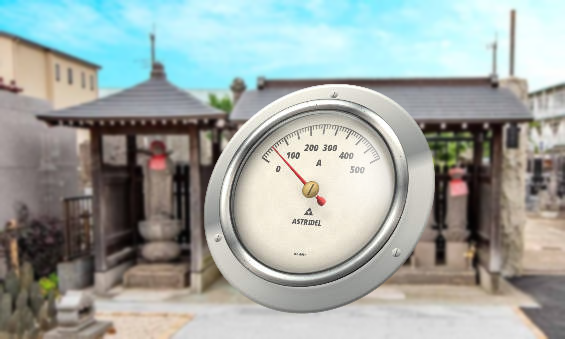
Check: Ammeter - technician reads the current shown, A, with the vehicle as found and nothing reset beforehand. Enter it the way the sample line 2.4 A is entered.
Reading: 50 A
